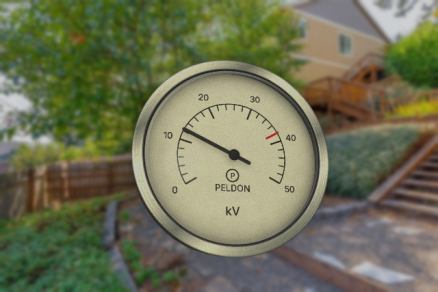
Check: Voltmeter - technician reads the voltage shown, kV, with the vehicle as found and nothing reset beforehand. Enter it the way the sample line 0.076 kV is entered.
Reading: 12 kV
